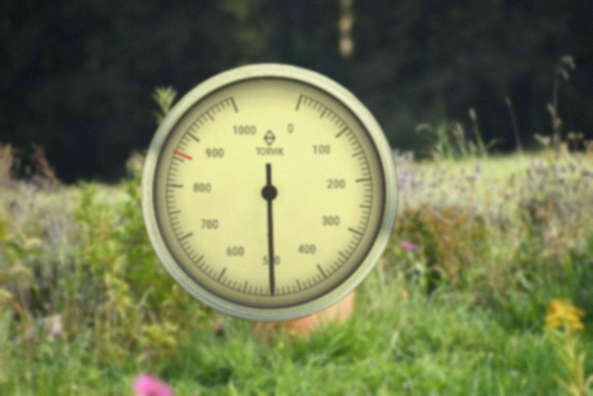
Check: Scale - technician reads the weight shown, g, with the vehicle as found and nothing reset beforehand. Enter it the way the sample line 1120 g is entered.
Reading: 500 g
